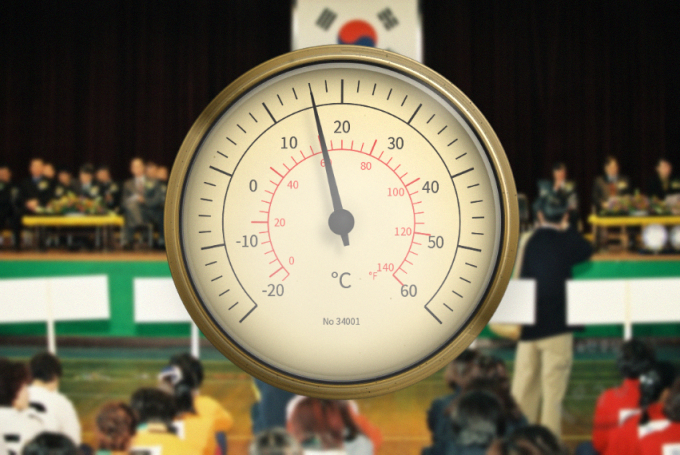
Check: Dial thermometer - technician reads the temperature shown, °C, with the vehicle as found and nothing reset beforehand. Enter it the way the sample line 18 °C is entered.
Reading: 16 °C
